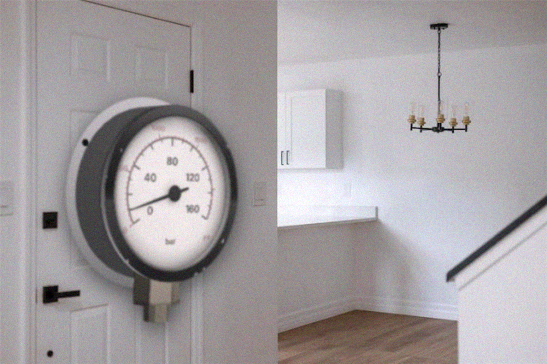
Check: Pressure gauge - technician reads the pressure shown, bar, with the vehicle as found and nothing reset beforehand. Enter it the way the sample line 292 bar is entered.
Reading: 10 bar
